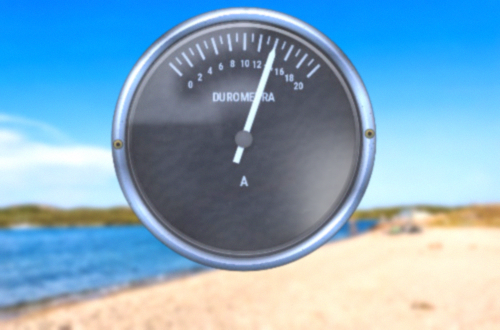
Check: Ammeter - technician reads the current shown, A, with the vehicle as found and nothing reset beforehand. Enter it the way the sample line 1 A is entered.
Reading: 14 A
